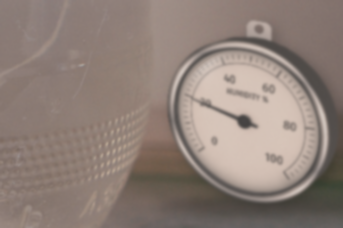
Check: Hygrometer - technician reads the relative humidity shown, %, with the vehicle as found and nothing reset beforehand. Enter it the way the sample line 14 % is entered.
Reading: 20 %
